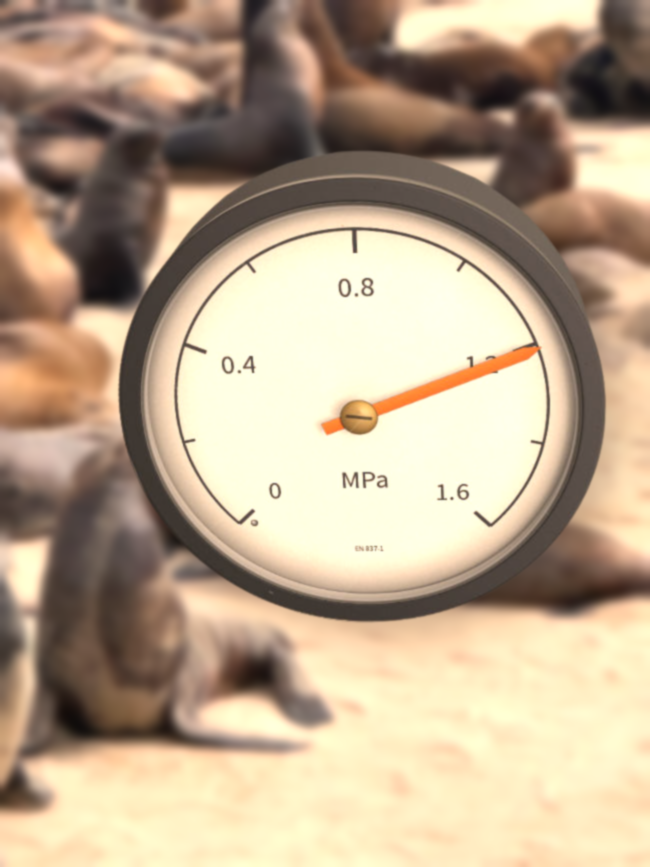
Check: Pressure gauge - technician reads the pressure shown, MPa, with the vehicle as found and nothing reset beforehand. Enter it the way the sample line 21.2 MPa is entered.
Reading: 1.2 MPa
